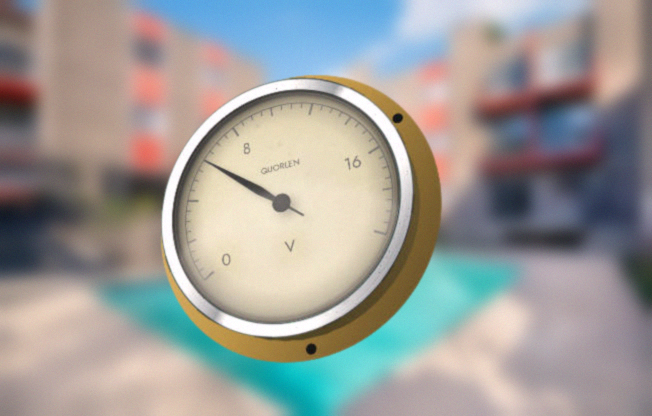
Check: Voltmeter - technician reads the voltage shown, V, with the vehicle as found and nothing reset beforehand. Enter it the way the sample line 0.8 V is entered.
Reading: 6 V
